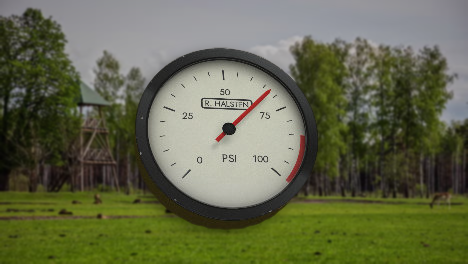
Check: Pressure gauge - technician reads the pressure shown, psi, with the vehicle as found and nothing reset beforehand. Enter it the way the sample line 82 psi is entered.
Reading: 67.5 psi
